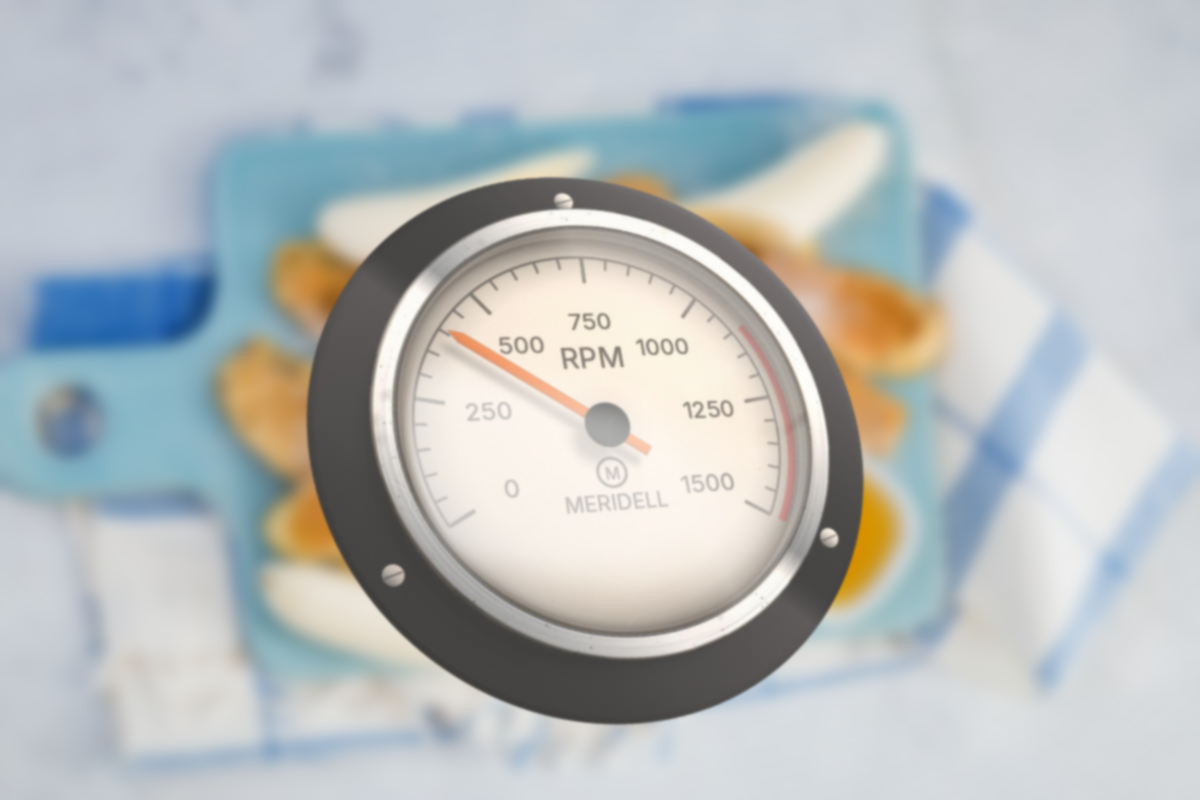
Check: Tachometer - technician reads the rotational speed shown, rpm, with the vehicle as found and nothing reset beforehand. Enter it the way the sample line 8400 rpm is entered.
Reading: 400 rpm
